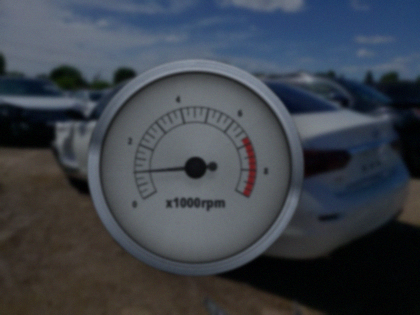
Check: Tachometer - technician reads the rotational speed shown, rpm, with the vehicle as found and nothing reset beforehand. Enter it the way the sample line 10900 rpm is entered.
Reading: 1000 rpm
